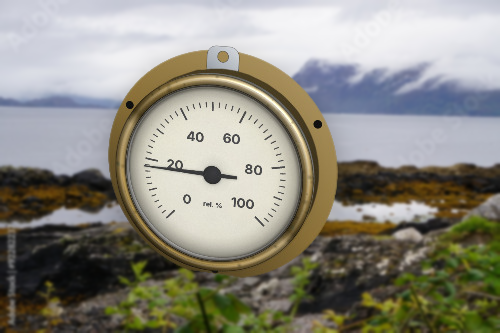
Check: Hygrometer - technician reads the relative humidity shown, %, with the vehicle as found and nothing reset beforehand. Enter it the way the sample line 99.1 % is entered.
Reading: 18 %
